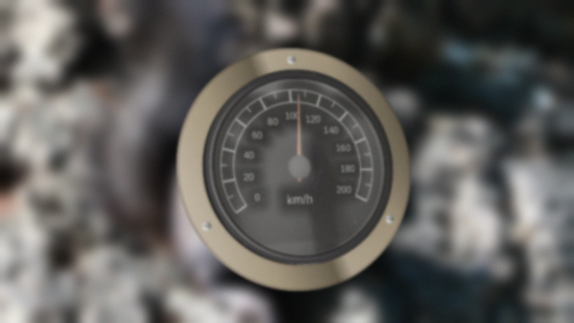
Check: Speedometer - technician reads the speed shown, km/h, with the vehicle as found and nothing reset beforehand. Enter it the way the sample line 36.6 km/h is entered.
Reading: 105 km/h
